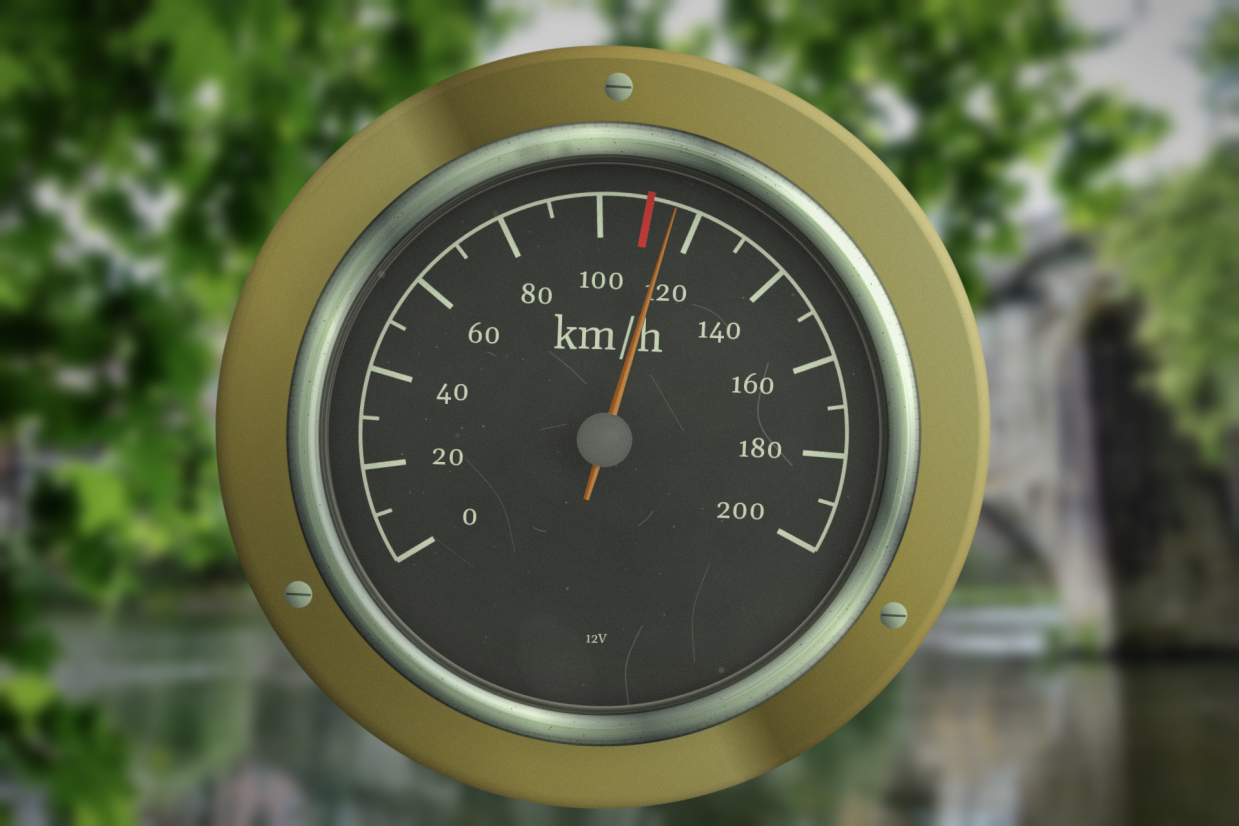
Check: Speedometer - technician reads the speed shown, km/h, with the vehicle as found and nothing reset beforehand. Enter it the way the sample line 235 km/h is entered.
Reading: 115 km/h
